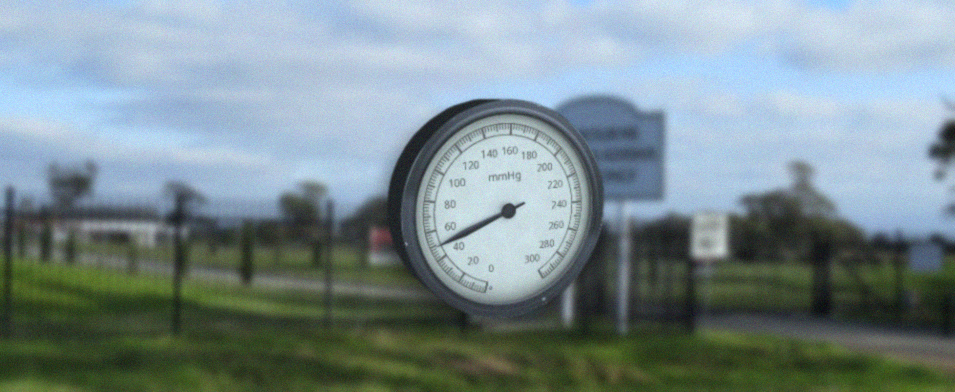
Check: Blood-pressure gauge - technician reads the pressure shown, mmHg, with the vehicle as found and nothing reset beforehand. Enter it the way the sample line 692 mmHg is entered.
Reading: 50 mmHg
